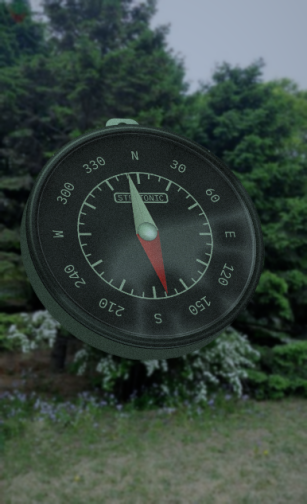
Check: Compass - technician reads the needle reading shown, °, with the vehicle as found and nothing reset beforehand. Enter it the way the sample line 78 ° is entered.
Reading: 170 °
